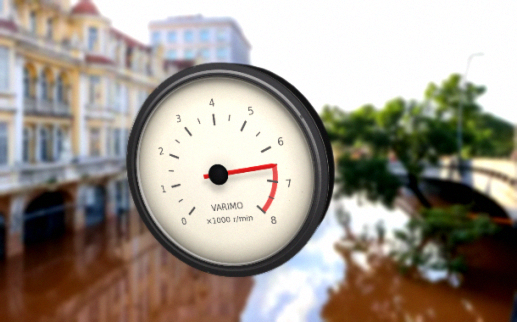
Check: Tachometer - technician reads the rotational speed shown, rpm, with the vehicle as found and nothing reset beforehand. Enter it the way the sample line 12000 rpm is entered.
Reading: 6500 rpm
